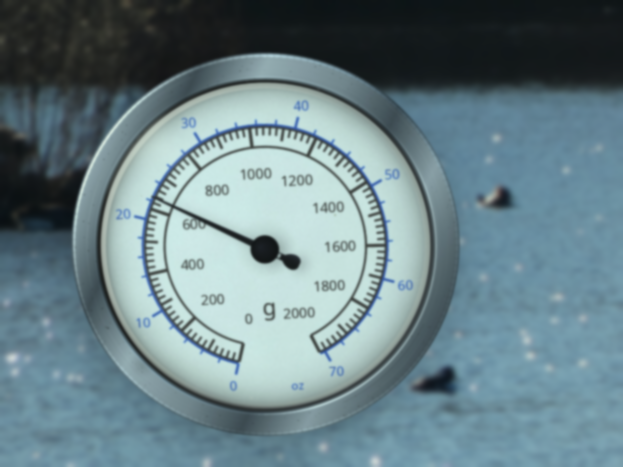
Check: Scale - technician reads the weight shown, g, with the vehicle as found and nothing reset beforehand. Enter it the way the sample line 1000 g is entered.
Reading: 640 g
